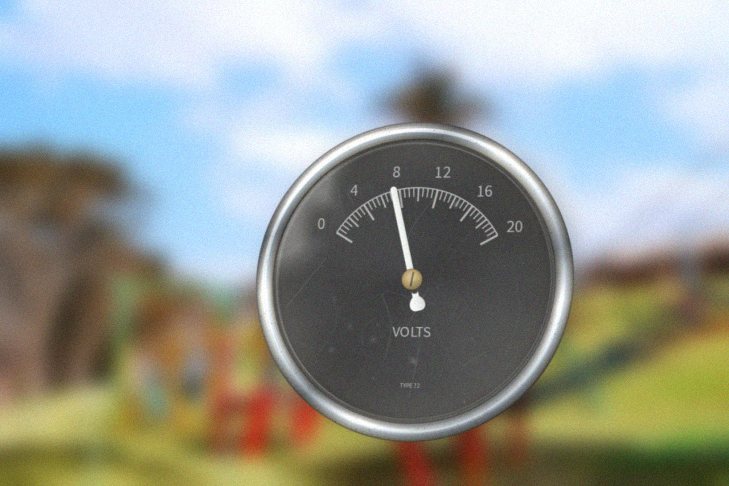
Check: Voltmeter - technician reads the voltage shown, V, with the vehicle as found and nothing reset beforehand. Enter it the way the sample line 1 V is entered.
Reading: 7.5 V
